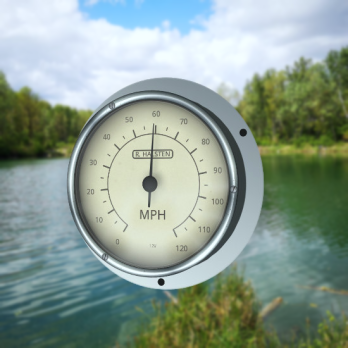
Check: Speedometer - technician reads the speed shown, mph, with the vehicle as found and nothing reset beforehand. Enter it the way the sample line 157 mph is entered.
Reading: 60 mph
